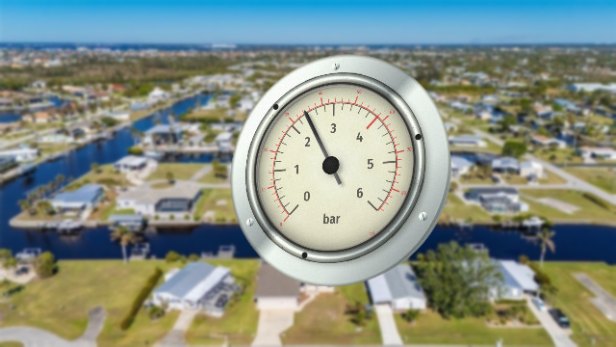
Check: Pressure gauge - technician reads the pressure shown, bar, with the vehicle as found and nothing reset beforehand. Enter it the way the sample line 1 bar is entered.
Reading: 2.4 bar
